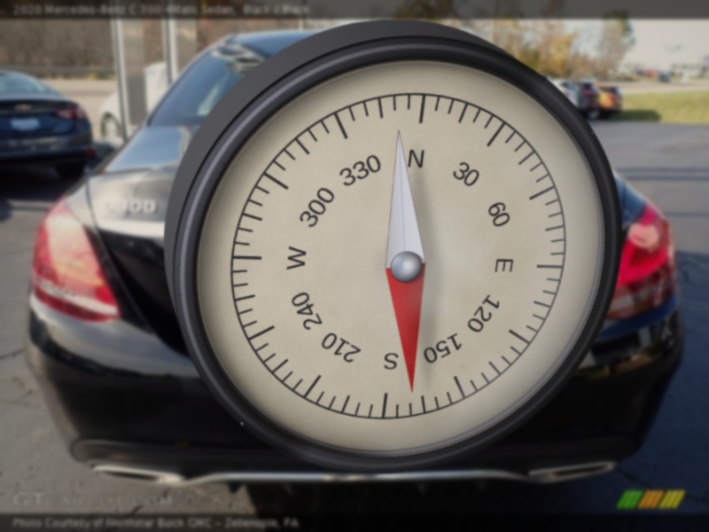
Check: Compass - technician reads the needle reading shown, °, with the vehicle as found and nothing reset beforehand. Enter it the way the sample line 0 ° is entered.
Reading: 170 °
